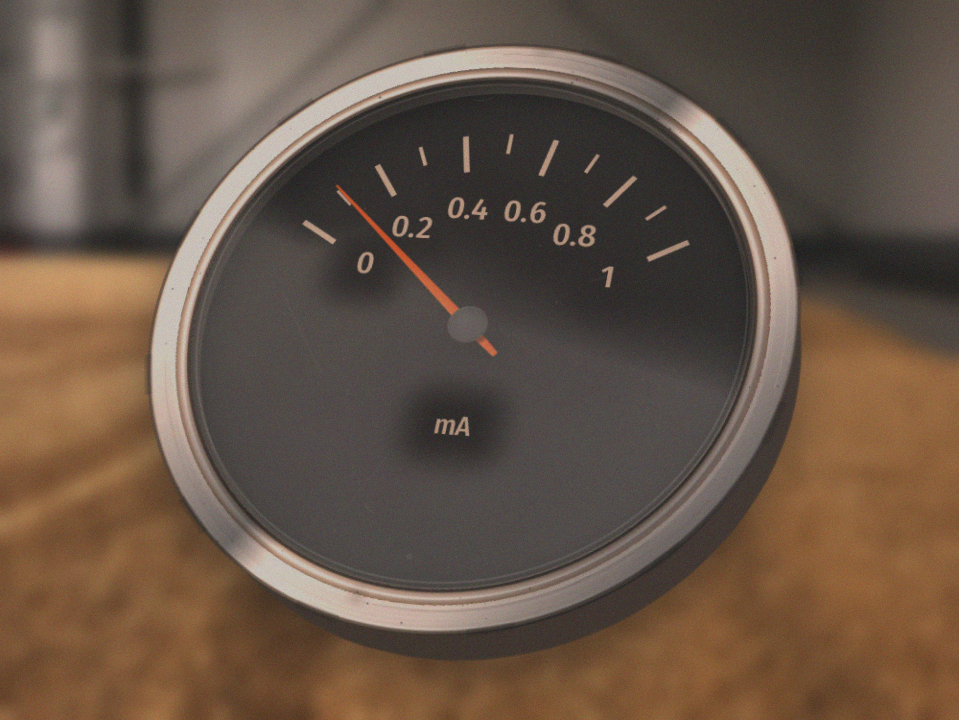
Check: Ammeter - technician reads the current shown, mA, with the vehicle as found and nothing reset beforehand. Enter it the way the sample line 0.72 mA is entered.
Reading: 0.1 mA
